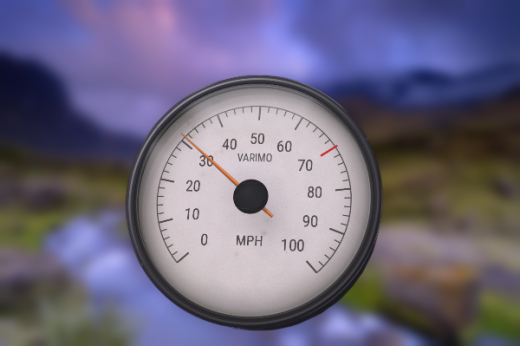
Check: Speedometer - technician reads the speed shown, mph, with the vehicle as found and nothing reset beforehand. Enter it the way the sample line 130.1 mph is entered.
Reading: 31 mph
